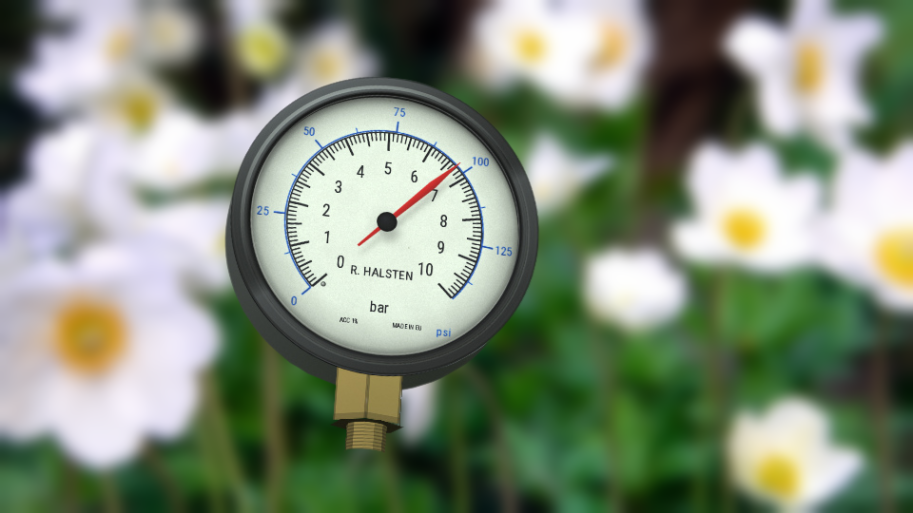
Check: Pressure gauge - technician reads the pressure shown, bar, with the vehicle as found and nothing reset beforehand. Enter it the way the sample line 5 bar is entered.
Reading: 6.7 bar
